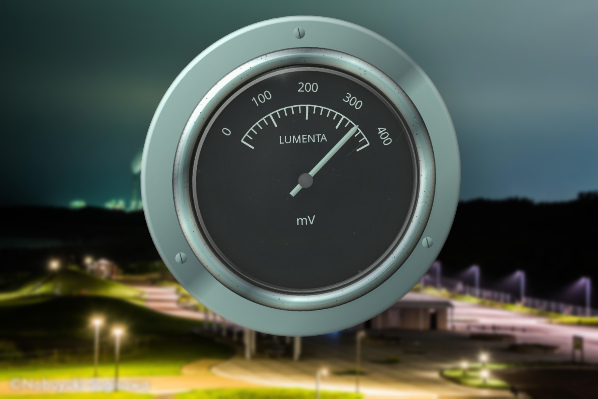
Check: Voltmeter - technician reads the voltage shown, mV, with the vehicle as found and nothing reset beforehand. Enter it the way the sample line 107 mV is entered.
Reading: 340 mV
